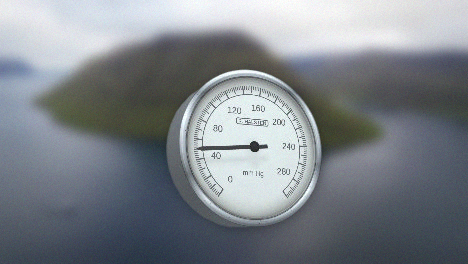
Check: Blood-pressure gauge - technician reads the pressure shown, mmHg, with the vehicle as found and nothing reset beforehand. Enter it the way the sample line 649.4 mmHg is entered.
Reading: 50 mmHg
